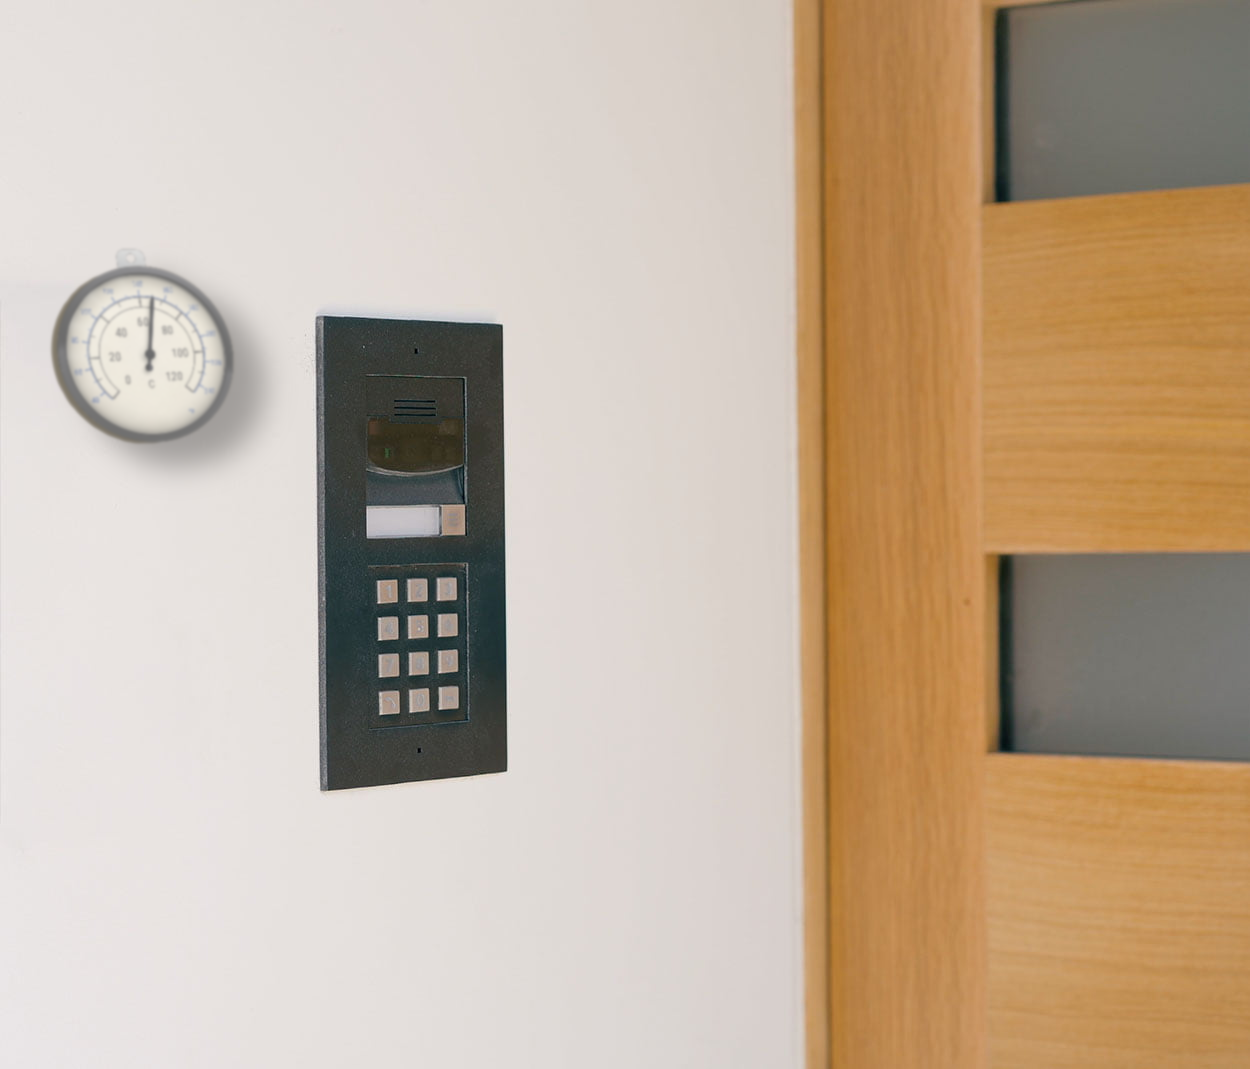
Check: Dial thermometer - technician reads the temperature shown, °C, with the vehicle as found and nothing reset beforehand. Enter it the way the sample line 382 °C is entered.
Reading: 65 °C
